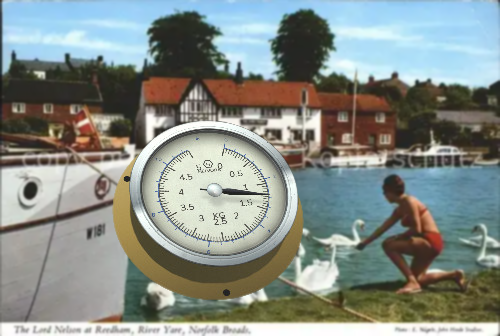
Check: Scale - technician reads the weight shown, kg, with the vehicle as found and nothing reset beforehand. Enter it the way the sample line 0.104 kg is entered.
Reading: 1.25 kg
